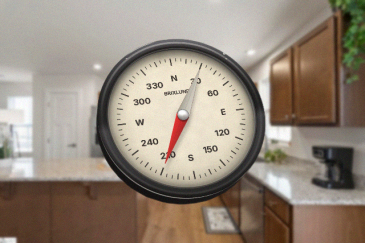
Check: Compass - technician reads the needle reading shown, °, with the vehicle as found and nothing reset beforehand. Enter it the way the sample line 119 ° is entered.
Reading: 210 °
